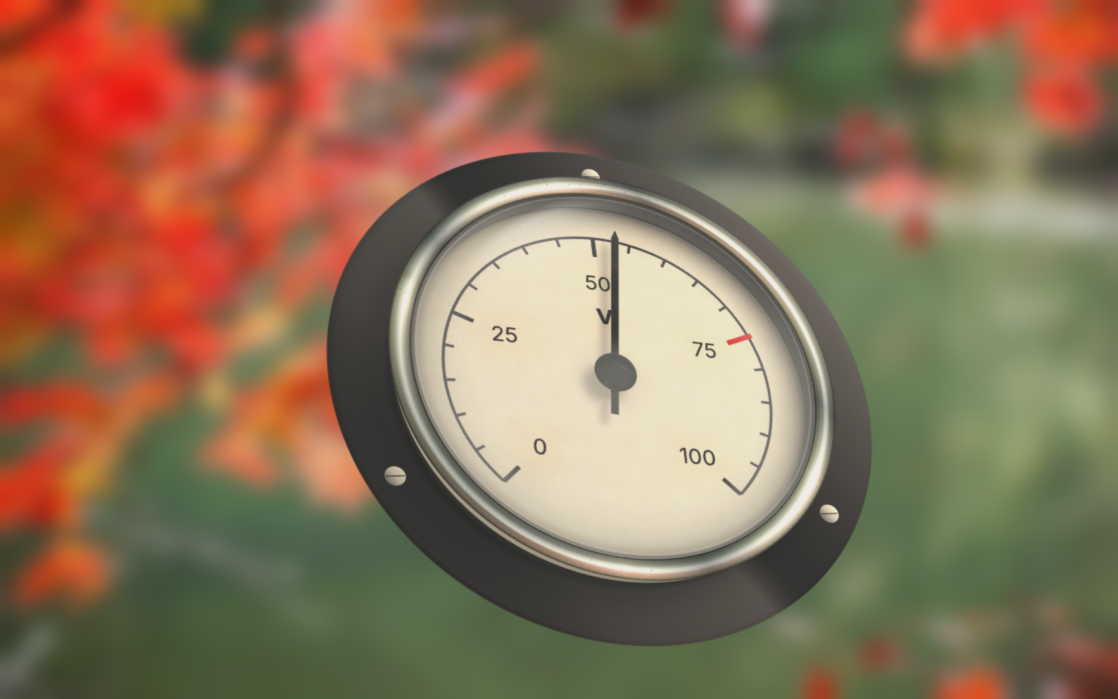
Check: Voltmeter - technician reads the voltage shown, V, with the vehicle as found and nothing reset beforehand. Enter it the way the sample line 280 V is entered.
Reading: 52.5 V
